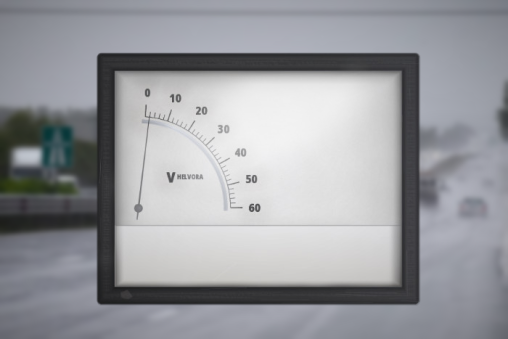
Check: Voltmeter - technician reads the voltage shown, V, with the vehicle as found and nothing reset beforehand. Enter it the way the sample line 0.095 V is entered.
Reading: 2 V
